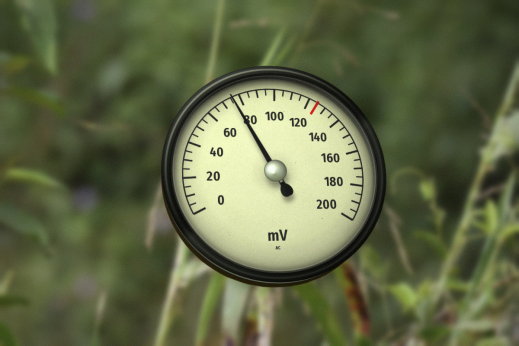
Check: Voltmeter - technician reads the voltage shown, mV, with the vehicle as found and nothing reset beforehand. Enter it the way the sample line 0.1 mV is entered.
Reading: 75 mV
